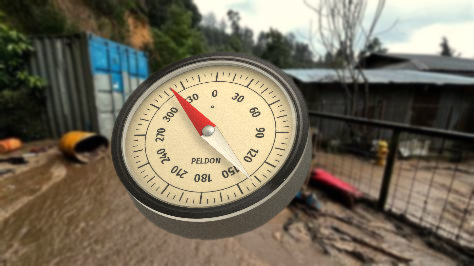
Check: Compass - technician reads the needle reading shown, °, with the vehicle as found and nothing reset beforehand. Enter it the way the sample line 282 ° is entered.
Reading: 320 °
